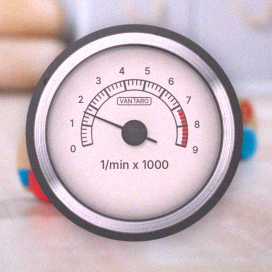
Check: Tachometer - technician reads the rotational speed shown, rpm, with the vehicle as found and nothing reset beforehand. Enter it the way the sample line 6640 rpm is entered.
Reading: 1600 rpm
